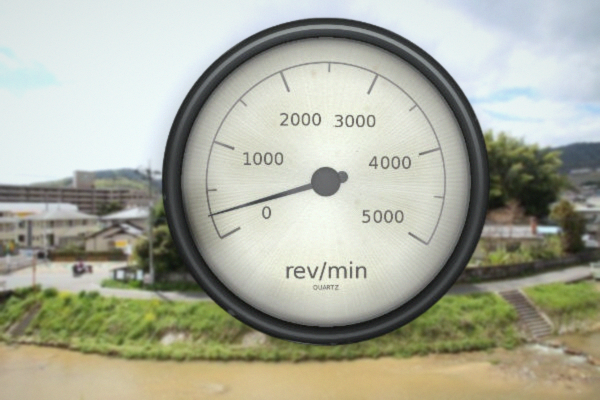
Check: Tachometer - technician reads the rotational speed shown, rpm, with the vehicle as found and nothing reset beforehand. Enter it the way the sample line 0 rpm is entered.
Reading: 250 rpm
